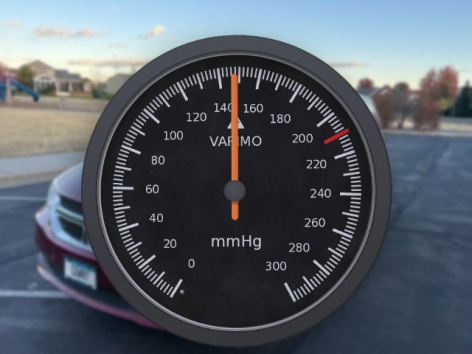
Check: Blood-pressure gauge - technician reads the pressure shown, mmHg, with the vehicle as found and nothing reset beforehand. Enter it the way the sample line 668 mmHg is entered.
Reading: 148 mmHg
